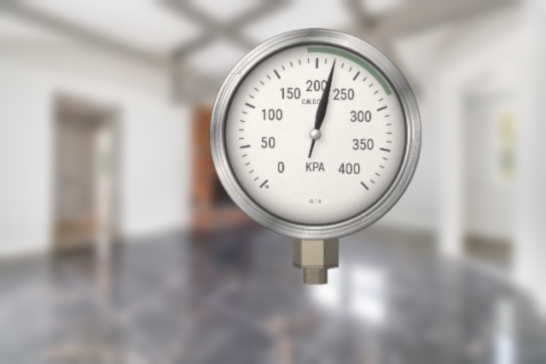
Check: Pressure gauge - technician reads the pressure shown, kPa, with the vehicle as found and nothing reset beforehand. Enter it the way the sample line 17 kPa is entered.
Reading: 220 kPa
